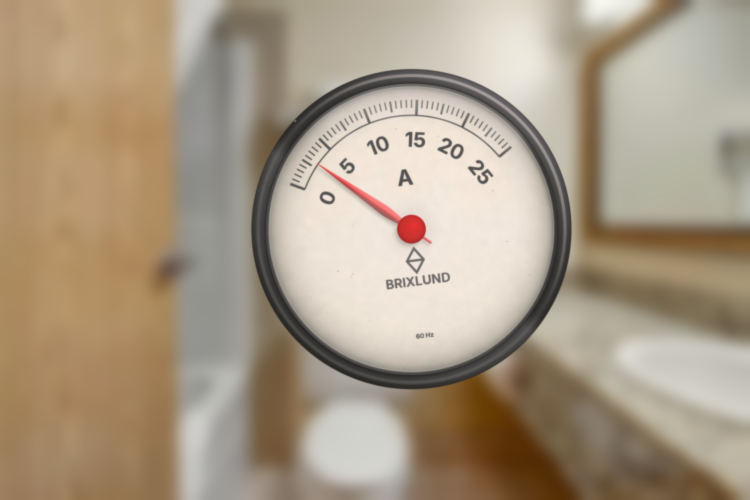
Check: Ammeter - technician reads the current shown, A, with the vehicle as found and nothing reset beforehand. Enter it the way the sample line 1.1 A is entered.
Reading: 3 A
